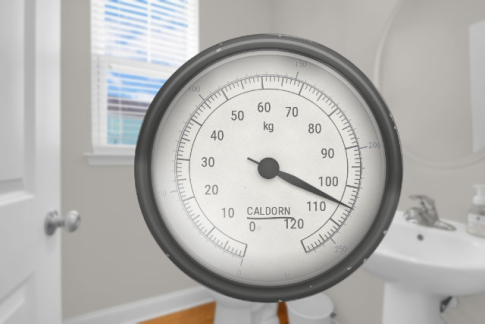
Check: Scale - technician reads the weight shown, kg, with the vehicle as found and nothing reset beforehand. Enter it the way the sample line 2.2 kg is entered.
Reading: 105 kg
